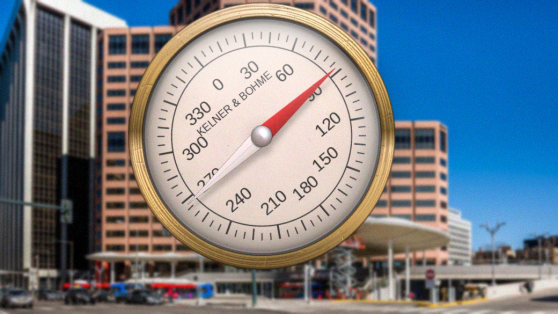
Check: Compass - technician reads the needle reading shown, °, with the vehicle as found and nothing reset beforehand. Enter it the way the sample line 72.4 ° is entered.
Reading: 87.5 °
